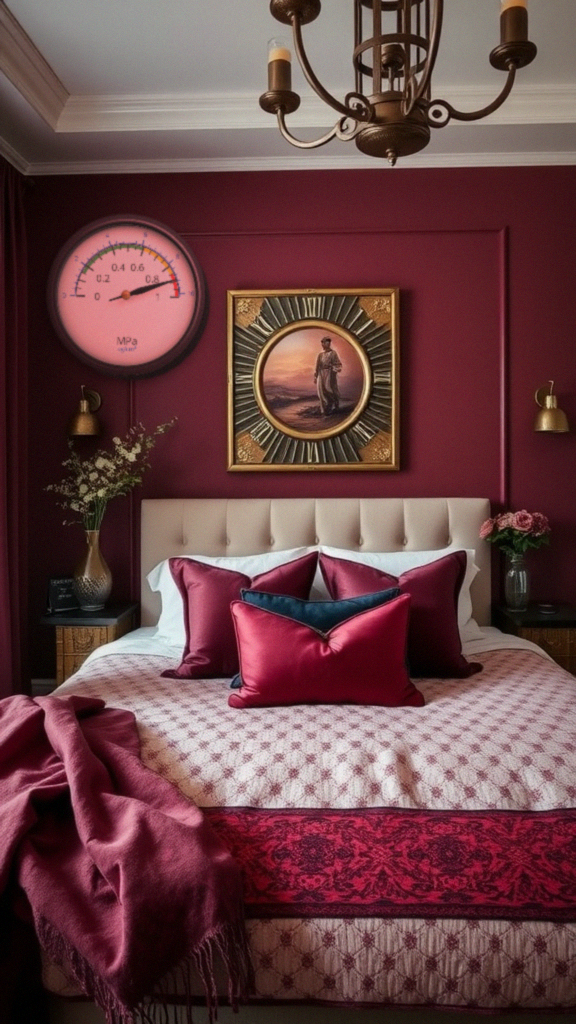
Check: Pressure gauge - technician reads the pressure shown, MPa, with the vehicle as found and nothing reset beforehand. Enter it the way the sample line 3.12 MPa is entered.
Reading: 0.9 MPa
